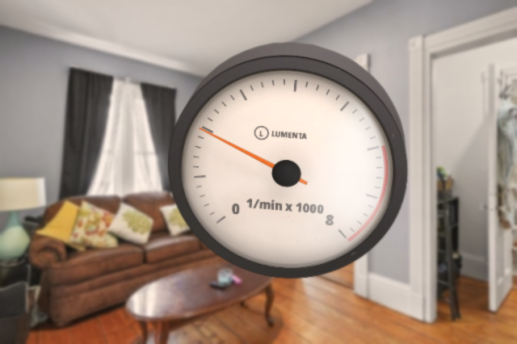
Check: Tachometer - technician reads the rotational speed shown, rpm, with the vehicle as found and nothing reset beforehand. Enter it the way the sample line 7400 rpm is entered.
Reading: 2000 rpm
